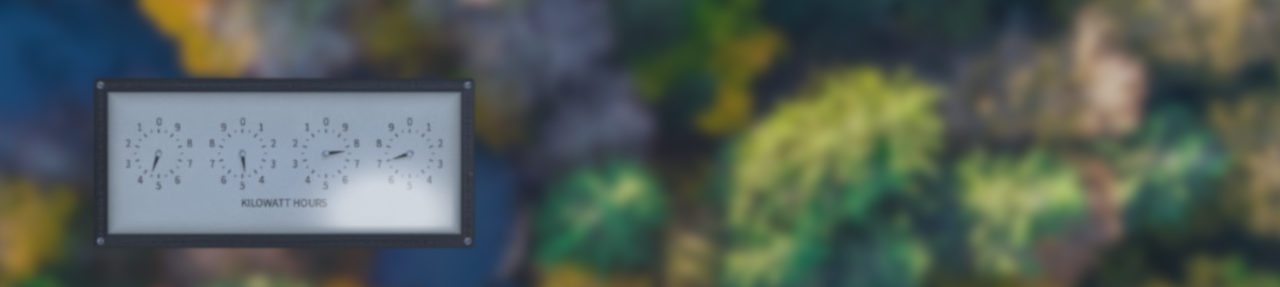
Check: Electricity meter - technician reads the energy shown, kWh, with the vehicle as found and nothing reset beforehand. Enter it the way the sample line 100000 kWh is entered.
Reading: 4477 kWh
